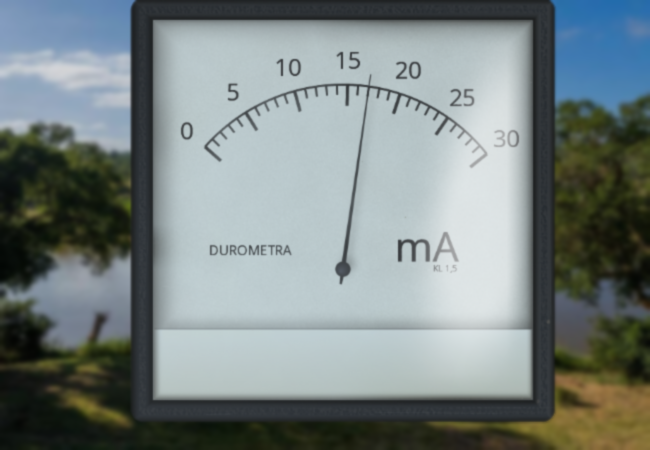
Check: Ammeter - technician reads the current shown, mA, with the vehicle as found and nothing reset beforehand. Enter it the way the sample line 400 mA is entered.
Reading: 17 mA
